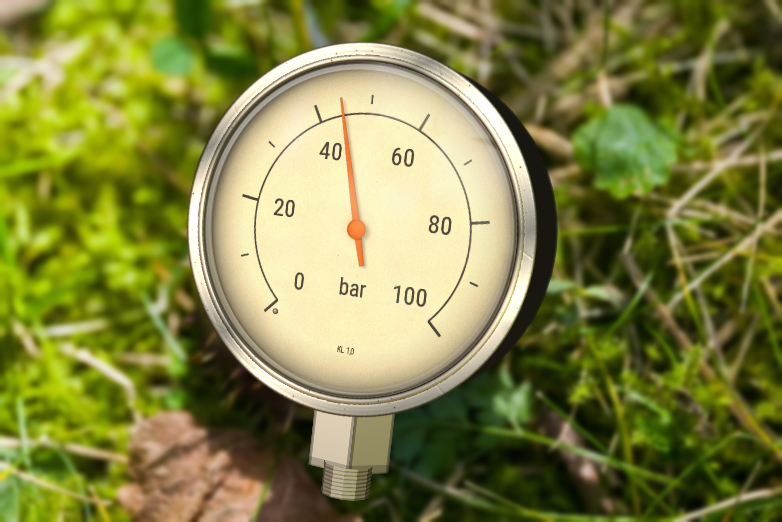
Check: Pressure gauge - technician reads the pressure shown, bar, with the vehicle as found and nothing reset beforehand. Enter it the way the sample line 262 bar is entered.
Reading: 45 bar
